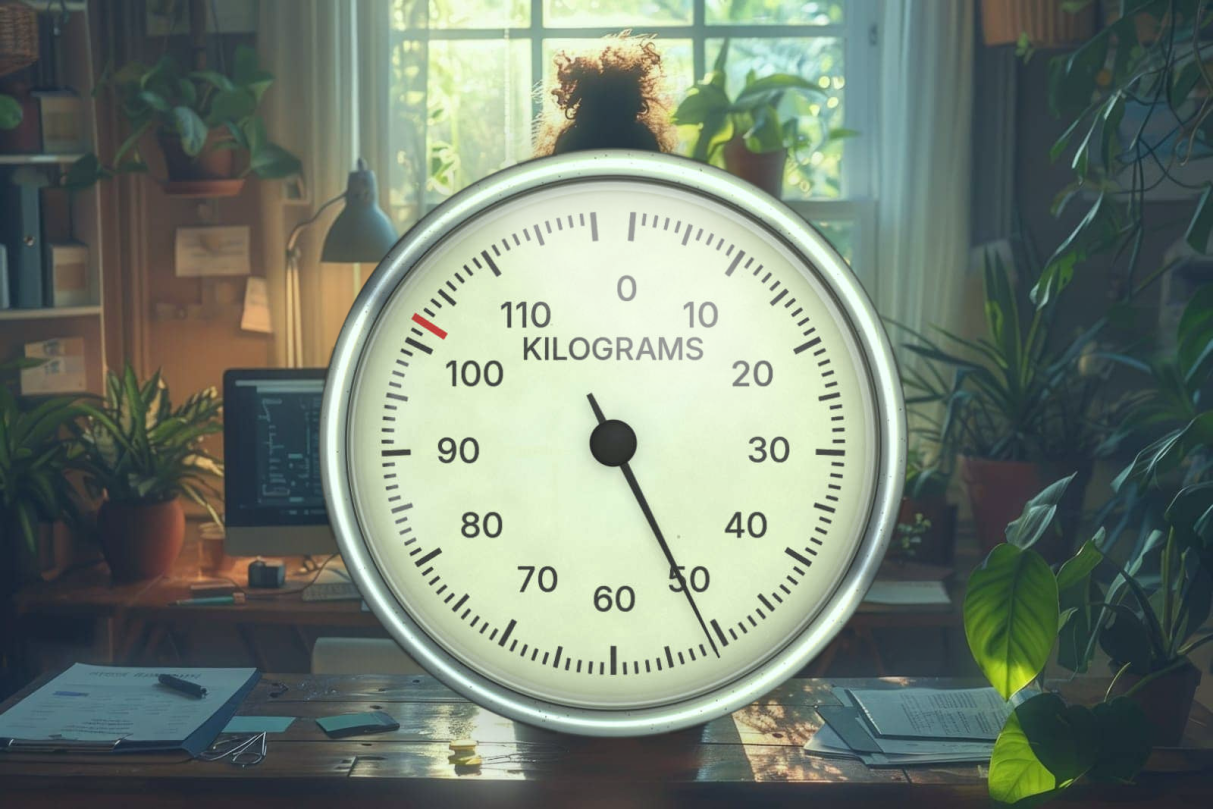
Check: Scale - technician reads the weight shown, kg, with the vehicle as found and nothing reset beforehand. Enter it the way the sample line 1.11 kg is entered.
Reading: 51 kg
